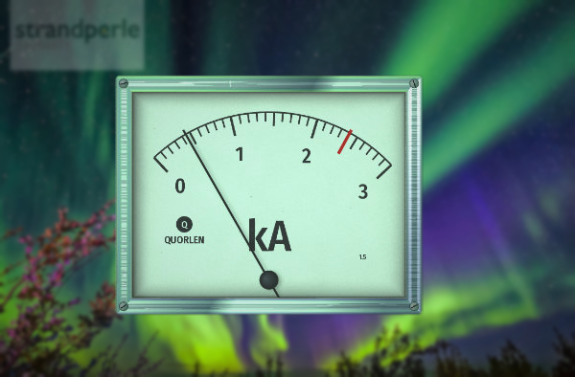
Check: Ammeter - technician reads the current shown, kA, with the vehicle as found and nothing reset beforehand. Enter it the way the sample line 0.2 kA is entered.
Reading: 0.45 kA
